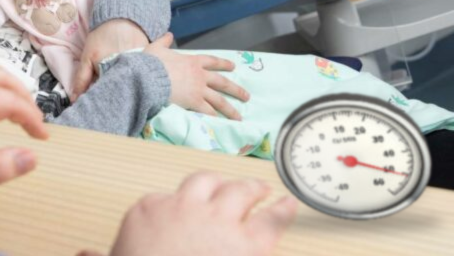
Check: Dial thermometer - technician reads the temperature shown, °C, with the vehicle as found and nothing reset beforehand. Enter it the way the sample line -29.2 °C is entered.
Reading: 50 °C
